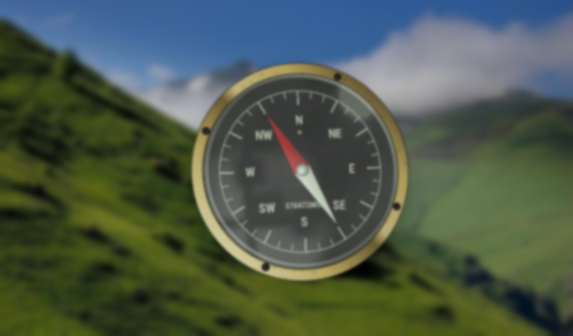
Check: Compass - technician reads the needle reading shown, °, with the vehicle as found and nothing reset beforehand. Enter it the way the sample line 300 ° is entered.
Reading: 330 °
